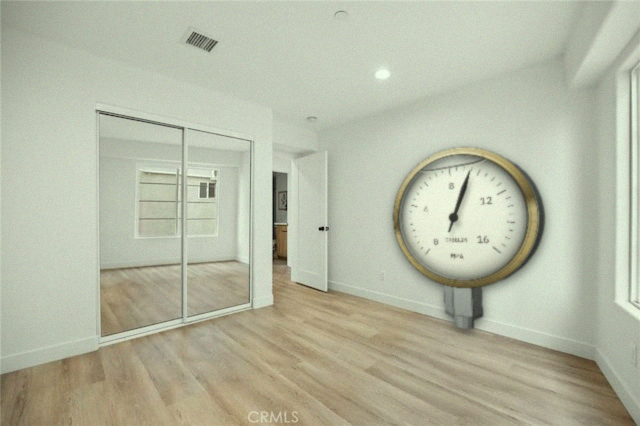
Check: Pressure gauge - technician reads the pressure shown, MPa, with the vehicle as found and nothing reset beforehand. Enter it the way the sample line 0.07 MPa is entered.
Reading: 9.5 MPa
